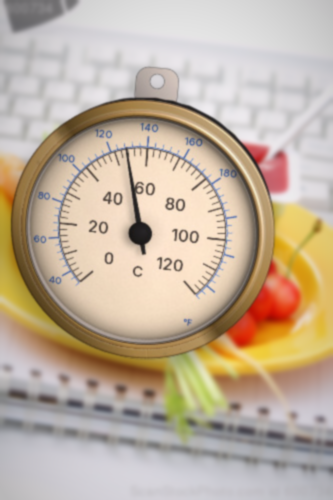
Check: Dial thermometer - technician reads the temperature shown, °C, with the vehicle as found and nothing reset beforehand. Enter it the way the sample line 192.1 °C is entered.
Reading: 54 °C
